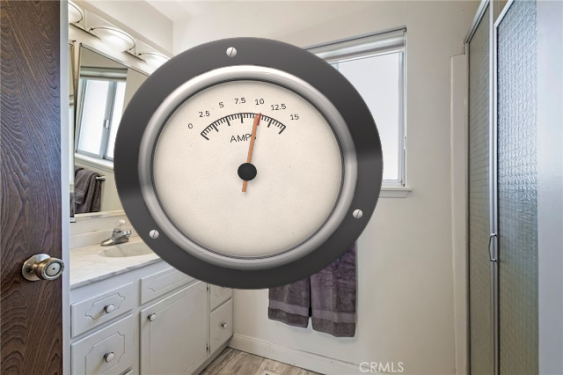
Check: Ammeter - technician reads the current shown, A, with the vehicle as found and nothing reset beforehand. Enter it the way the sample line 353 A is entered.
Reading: 10 A
